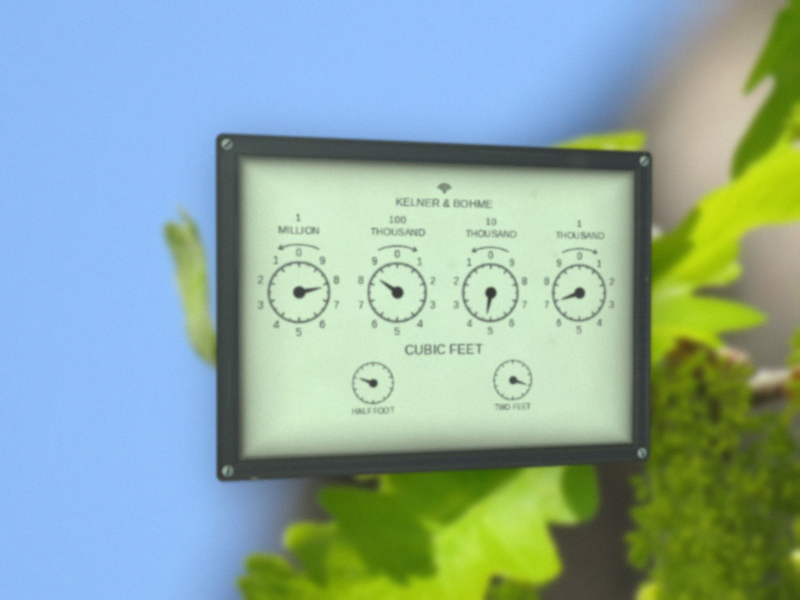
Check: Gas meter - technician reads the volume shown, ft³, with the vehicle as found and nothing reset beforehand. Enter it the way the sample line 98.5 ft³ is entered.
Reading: 784700 ft³
